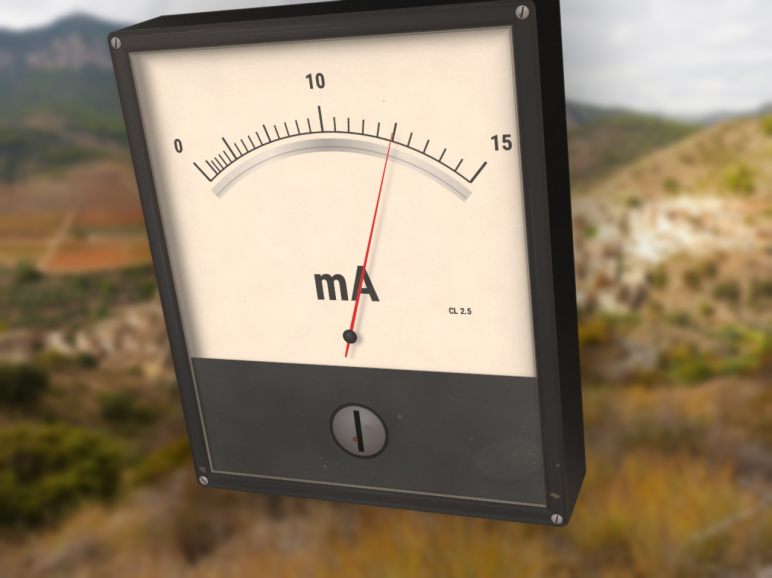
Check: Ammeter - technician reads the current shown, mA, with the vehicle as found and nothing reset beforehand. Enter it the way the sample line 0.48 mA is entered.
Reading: 12.5 mA
